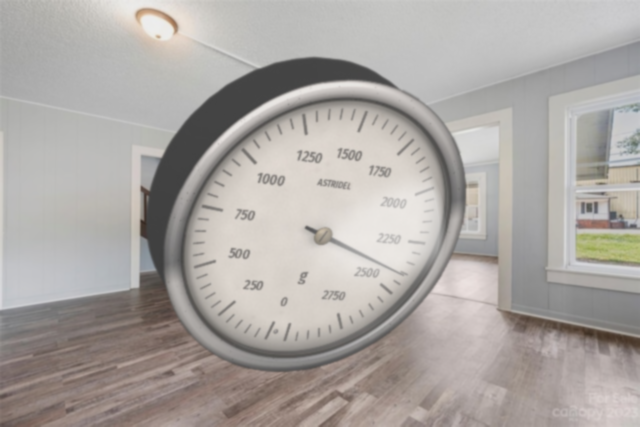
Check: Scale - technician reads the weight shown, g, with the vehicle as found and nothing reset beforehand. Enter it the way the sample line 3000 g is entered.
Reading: 2400 g
